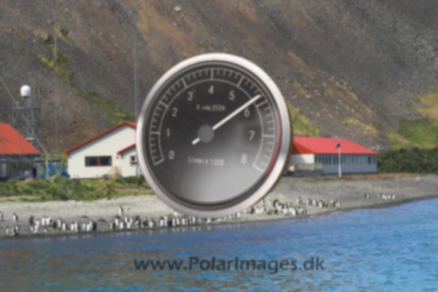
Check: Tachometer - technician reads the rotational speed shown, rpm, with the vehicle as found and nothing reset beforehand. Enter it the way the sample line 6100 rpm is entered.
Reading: 5800 rpm
